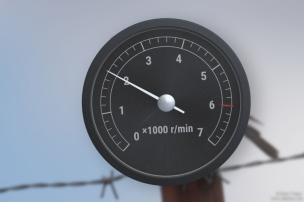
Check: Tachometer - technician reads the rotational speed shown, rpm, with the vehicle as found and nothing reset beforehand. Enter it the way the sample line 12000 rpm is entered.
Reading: 2000 rpm
